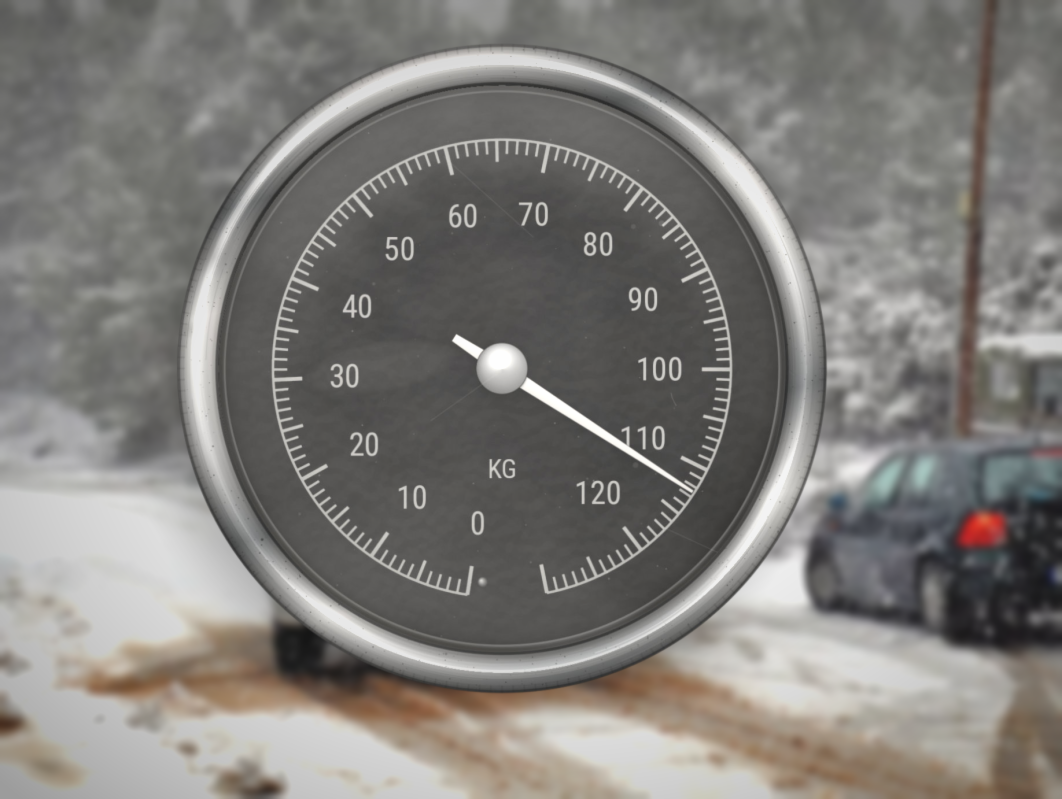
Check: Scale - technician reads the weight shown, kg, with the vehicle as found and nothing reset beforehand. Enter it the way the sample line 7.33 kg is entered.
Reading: 112.5 kg
